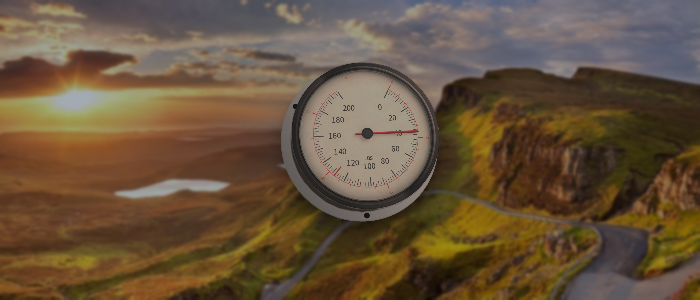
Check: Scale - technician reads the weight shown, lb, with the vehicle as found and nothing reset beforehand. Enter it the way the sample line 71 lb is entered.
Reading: 40 lb
